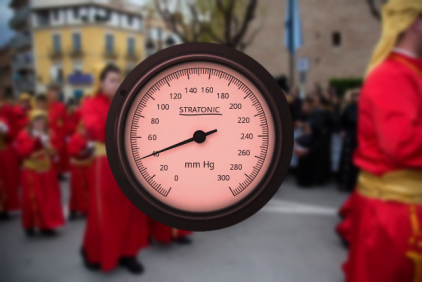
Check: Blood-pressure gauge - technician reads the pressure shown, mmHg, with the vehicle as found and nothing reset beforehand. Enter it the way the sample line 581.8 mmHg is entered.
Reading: 40 mmHg
